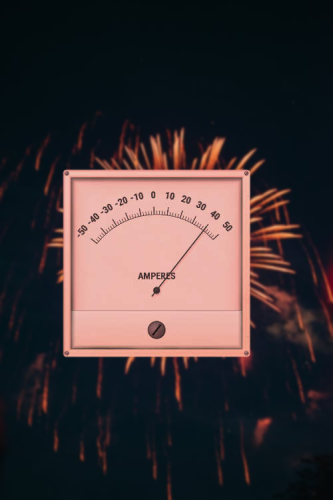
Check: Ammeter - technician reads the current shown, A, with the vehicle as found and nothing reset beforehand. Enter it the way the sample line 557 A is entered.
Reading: 40 A
